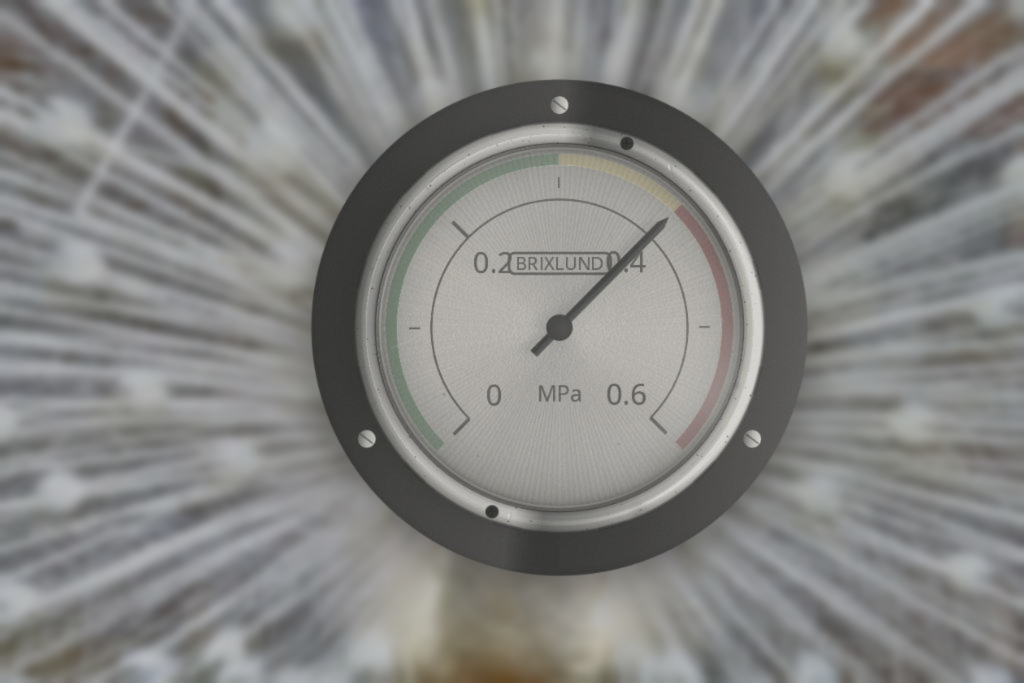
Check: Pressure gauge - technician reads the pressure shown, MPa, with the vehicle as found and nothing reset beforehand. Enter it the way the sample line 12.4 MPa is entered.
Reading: 0.4 MPa
